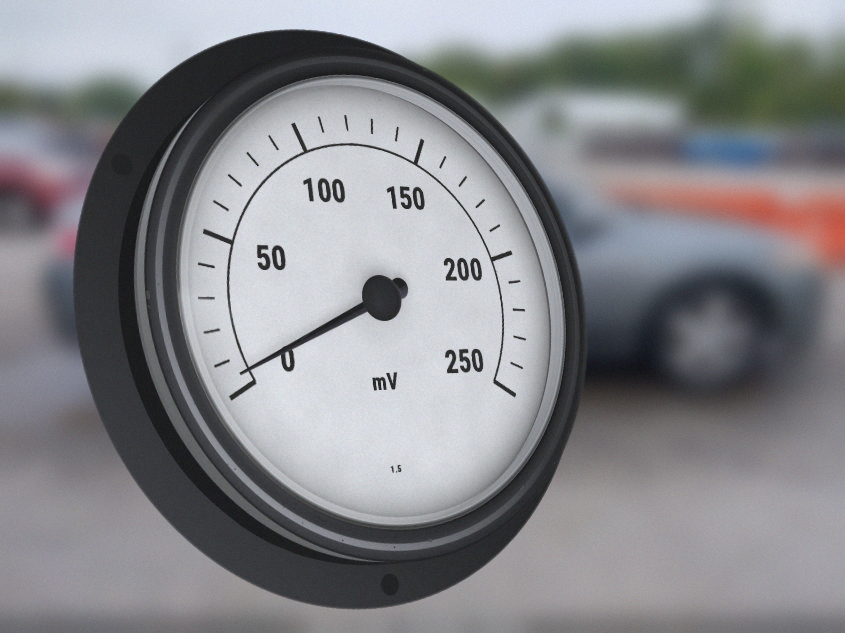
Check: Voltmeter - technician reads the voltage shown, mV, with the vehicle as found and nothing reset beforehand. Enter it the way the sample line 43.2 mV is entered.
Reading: 5 mV
